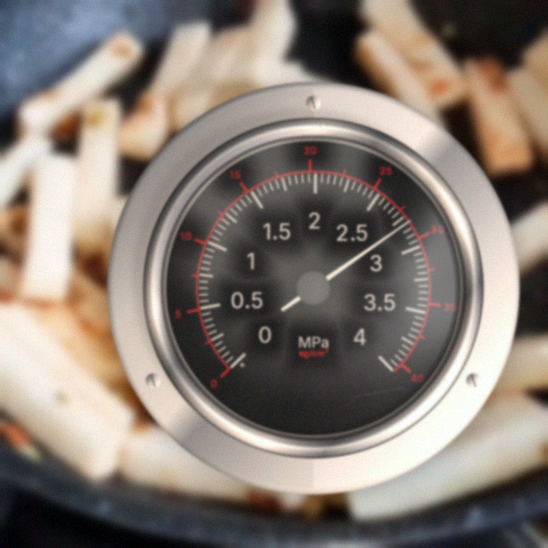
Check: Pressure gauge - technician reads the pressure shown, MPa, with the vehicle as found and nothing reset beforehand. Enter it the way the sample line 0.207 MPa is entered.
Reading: 2.8 MPa
